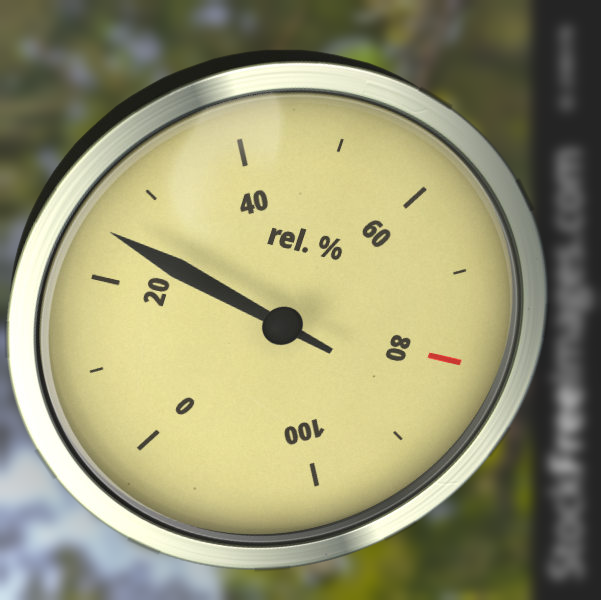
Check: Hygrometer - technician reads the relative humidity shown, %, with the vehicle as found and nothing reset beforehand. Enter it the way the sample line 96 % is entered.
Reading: 25 %
